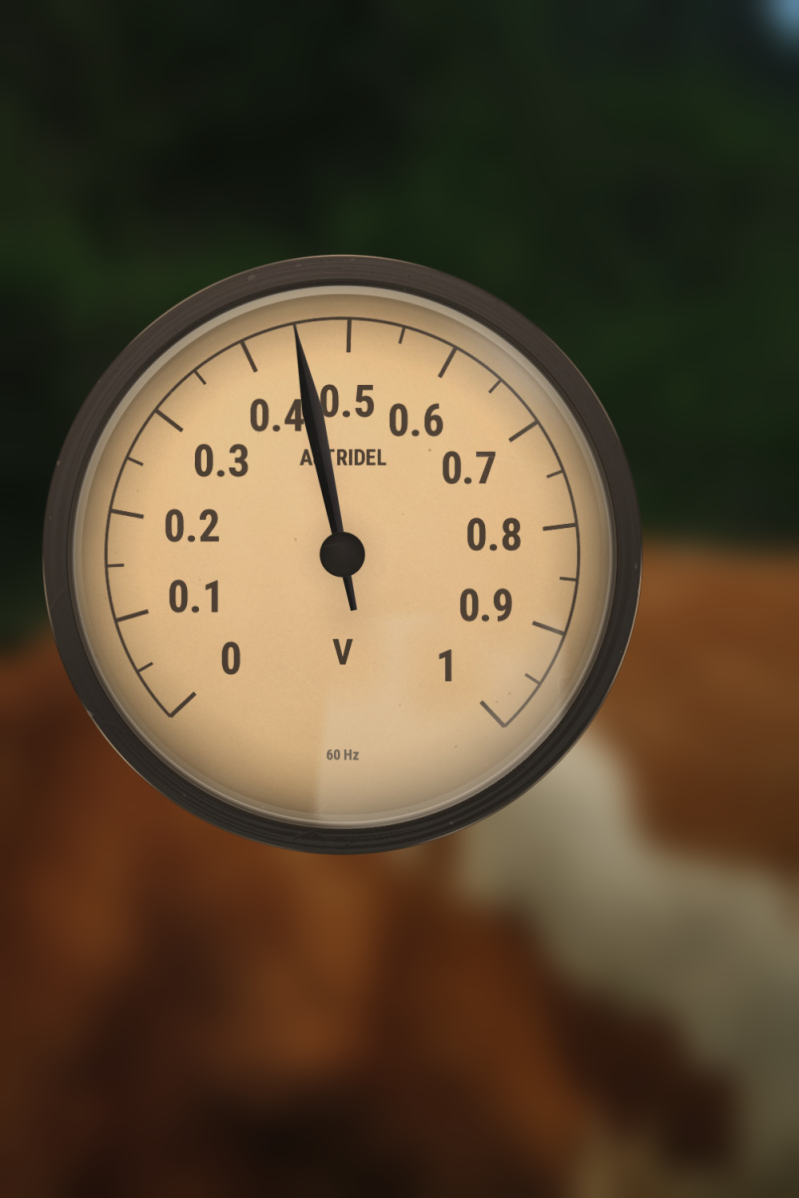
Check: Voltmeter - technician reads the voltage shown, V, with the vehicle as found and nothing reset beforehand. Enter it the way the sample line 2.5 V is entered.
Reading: 0.45 V
